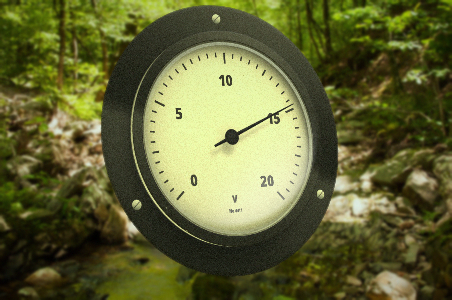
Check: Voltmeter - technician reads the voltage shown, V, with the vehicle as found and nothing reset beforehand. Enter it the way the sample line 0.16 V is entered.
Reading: 14.75 V
